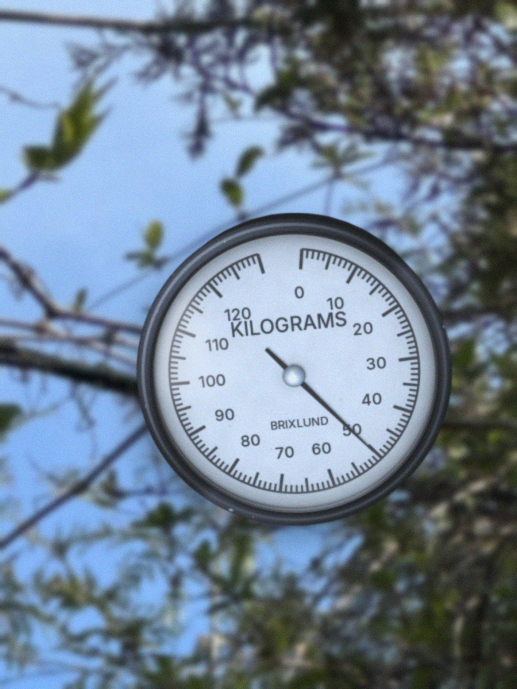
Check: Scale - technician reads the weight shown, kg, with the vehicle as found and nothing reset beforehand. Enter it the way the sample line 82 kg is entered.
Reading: 50 kg
